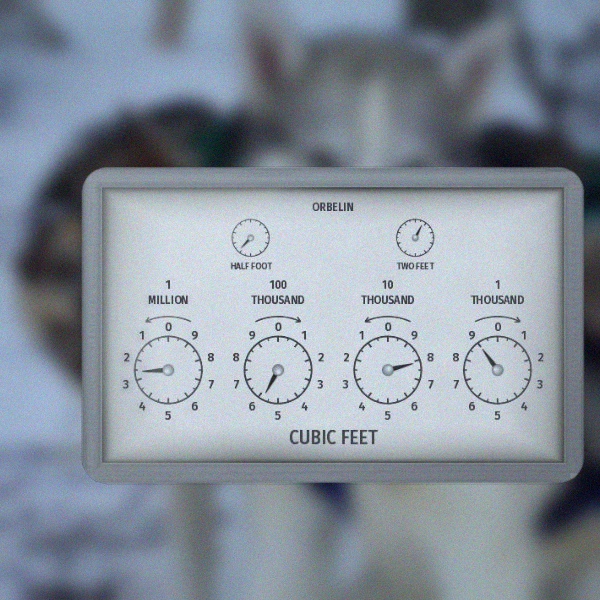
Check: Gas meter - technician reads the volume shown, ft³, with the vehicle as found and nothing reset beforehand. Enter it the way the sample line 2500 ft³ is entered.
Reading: 257900 ft³
